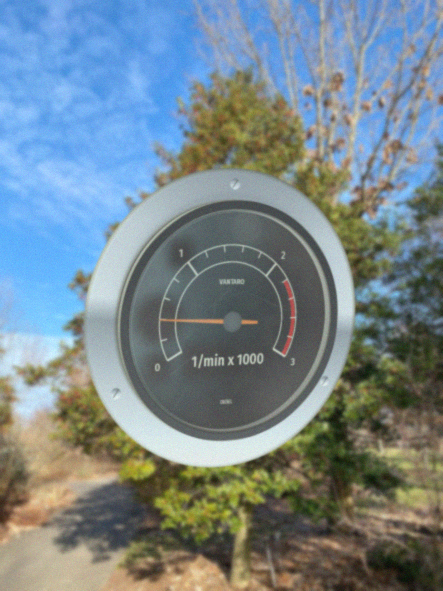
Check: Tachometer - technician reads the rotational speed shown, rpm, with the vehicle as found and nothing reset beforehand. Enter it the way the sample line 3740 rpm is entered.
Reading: 400 rpm
